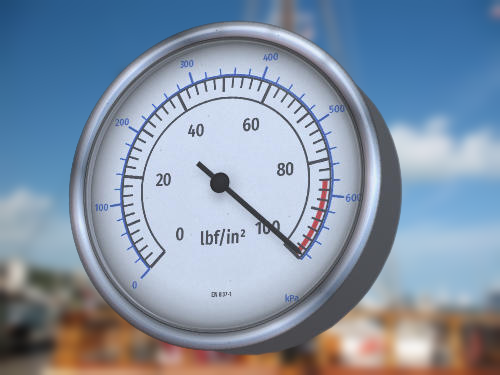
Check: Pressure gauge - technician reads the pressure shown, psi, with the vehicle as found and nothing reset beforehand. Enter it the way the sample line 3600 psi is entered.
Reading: 99 psi
